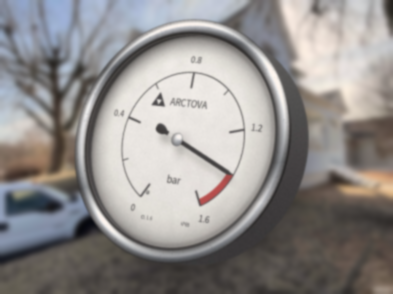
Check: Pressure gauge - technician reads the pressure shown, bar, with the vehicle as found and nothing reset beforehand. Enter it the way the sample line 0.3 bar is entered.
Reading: 1.4 bar
